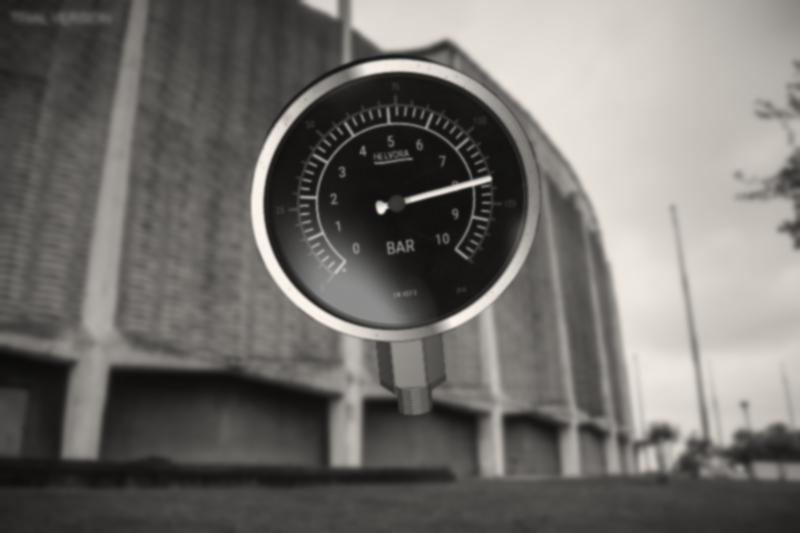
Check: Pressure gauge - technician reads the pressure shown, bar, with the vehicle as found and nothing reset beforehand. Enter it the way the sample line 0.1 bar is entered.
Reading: 8 bar
